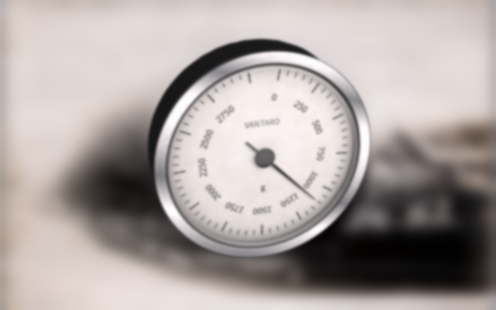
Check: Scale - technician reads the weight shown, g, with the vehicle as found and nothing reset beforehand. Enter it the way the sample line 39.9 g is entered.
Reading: 1100 g
